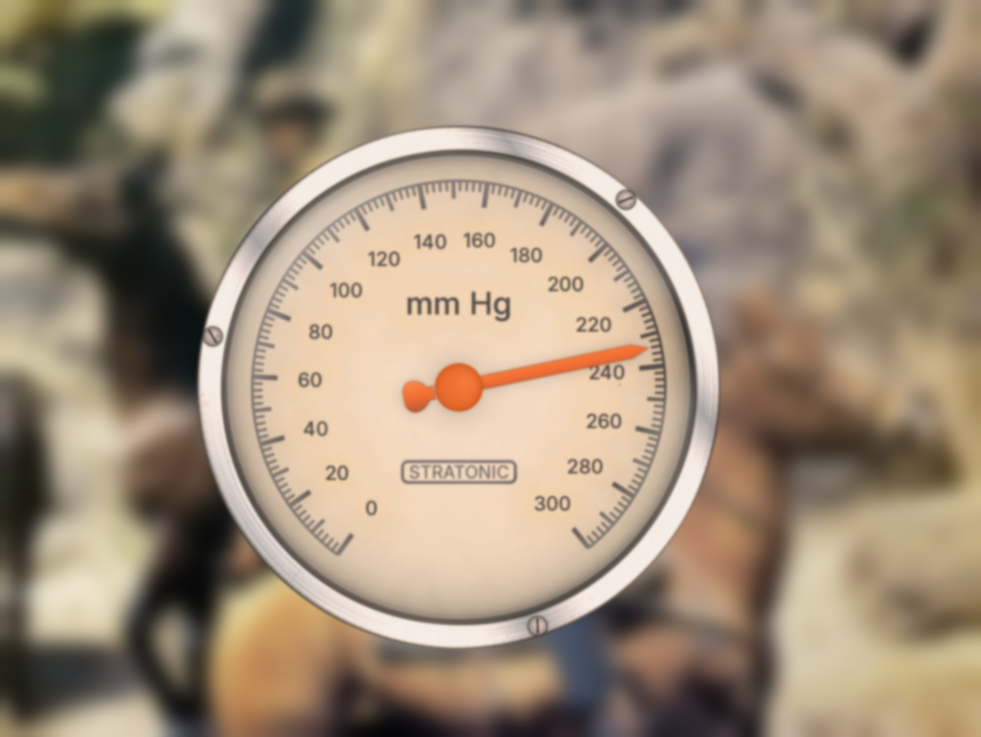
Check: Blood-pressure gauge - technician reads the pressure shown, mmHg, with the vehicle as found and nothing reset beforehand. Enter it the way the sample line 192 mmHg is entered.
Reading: 234 mmHg
